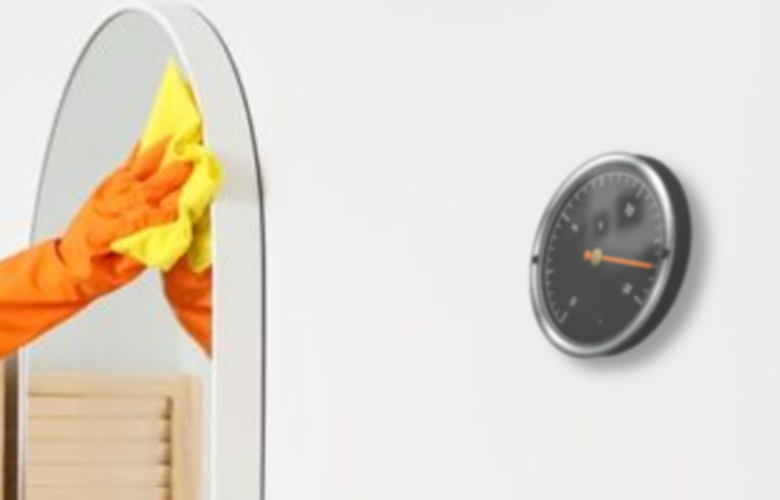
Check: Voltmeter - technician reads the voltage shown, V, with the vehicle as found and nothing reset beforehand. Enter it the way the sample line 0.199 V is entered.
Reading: 13.5 V
